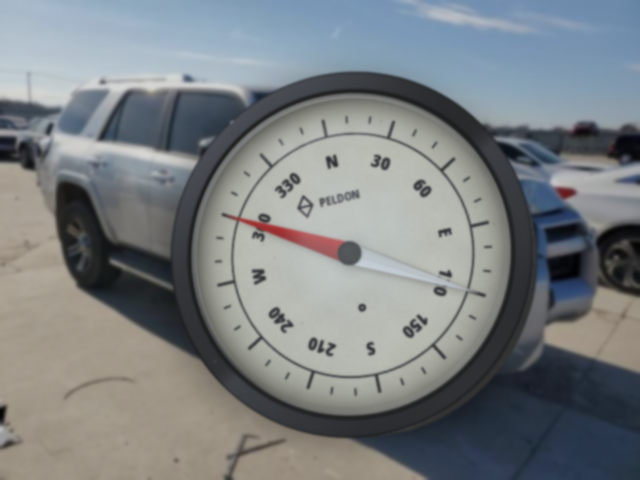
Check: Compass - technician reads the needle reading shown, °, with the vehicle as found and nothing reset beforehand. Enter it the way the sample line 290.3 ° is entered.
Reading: 300 °
